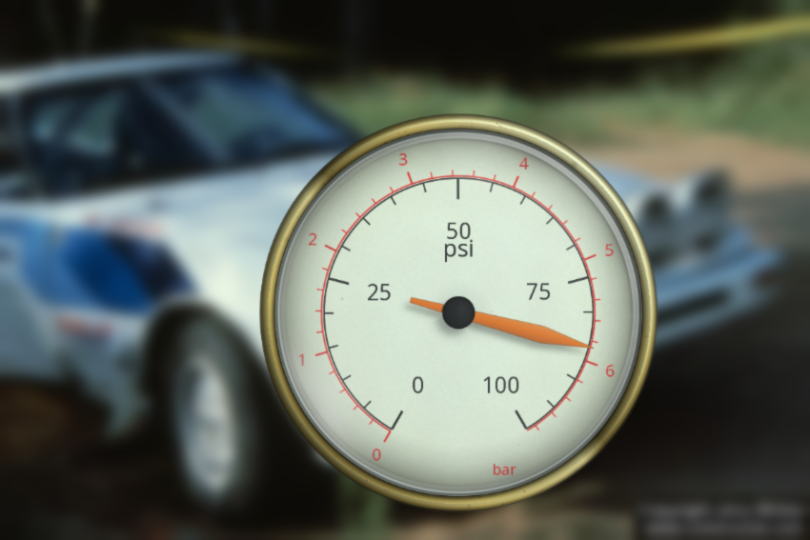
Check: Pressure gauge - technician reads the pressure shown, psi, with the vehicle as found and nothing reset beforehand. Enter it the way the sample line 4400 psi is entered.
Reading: 85 psi
